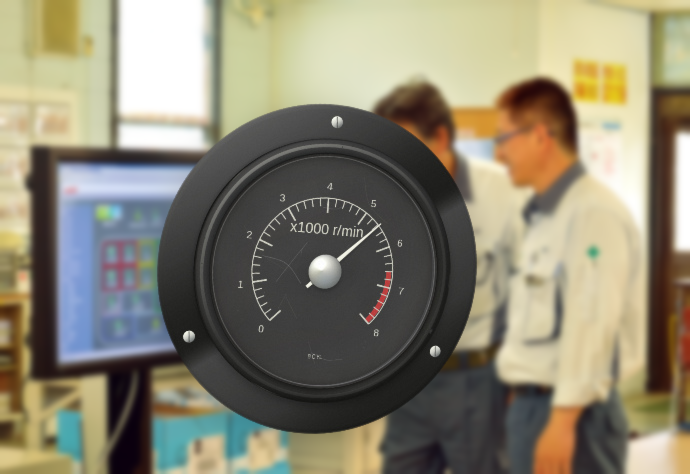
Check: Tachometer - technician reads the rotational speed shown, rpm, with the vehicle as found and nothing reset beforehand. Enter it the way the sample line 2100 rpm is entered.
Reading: 5400 rpm
